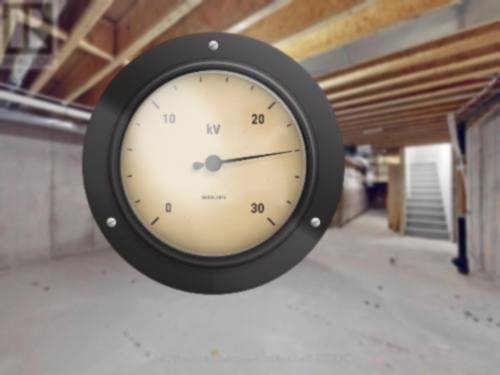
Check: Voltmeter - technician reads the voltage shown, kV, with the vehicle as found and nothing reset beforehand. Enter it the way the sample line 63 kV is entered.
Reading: 24 kV
